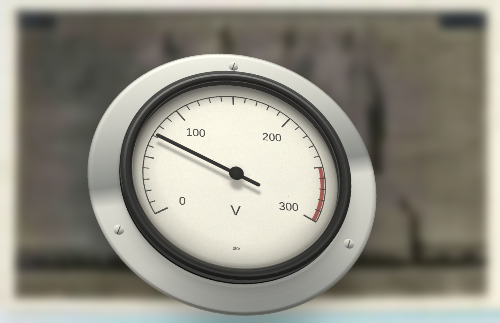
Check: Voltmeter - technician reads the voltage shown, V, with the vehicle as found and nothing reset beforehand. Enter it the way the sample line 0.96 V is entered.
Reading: 70 V
